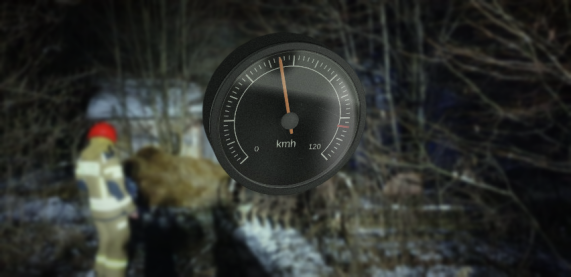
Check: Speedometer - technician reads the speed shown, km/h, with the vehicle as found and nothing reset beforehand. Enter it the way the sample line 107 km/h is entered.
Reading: 54 km/h
